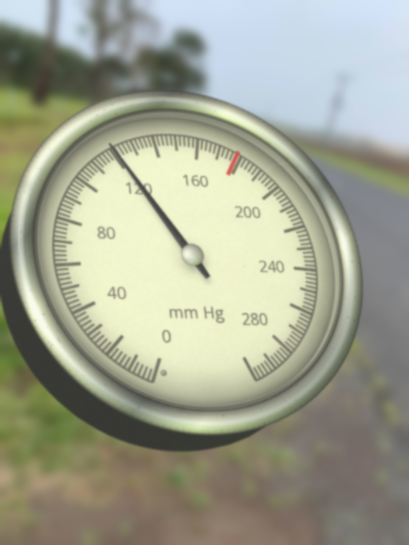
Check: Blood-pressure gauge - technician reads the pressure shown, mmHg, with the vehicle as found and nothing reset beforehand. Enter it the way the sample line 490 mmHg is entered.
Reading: 120 mmHg
